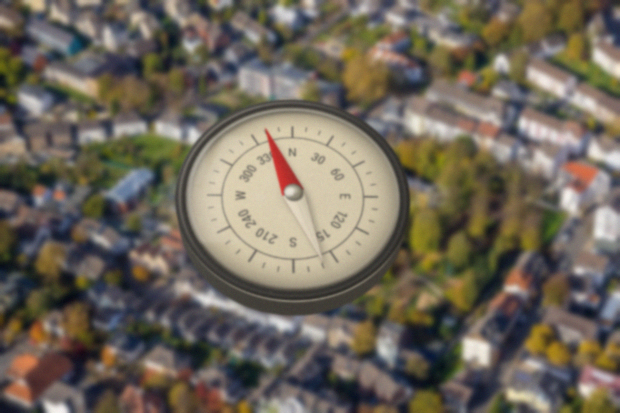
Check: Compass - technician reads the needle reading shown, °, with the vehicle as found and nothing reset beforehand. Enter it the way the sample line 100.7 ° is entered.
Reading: 340 °
